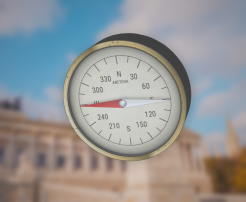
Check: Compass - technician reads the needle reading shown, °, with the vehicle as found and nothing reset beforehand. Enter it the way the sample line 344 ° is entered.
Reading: 270 °
